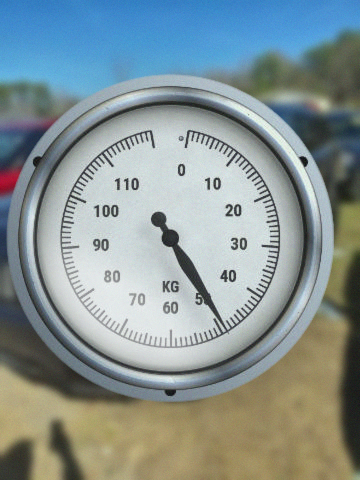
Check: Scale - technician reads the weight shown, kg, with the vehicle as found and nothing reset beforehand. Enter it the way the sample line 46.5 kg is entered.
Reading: 49 kg
